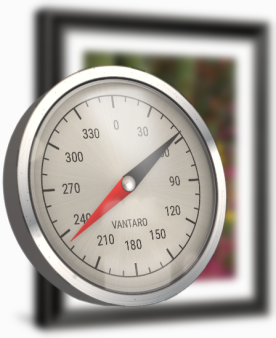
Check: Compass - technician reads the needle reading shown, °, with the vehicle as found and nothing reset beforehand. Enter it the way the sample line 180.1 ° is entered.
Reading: 235 °
